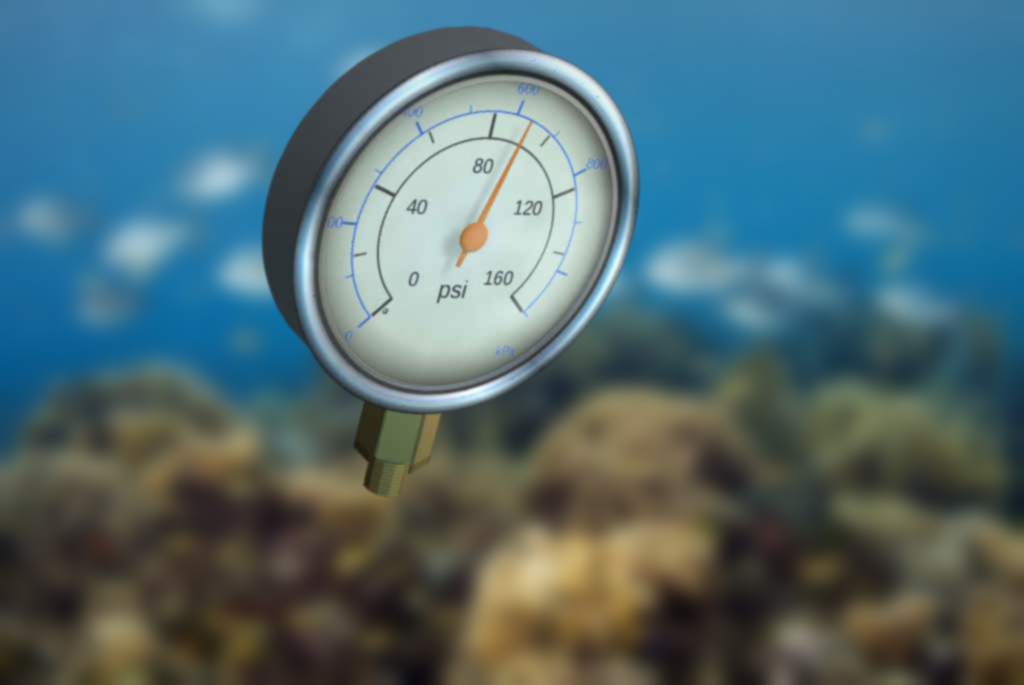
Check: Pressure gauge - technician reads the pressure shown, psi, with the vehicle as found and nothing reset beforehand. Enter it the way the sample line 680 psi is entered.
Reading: 90 psi
